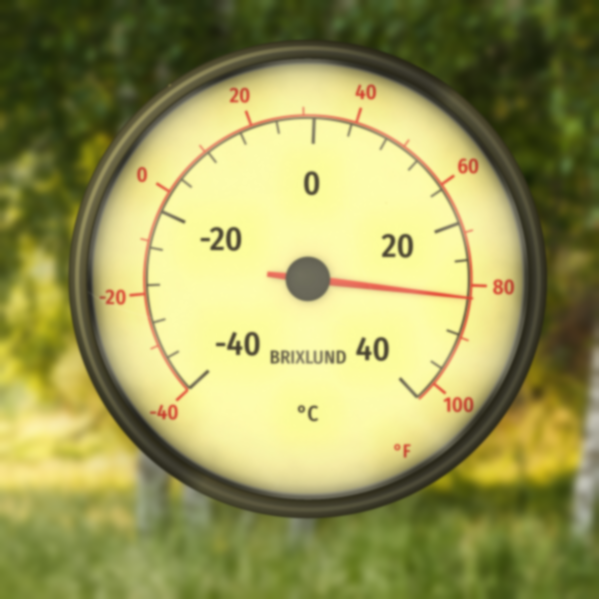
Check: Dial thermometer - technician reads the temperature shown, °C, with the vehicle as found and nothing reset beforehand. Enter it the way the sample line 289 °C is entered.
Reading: 28 °C
